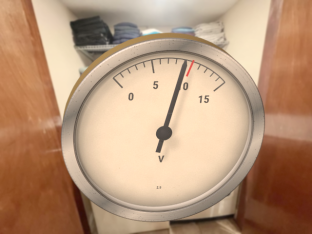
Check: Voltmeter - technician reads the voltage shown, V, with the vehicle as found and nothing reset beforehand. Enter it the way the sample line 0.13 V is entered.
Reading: 9 V
